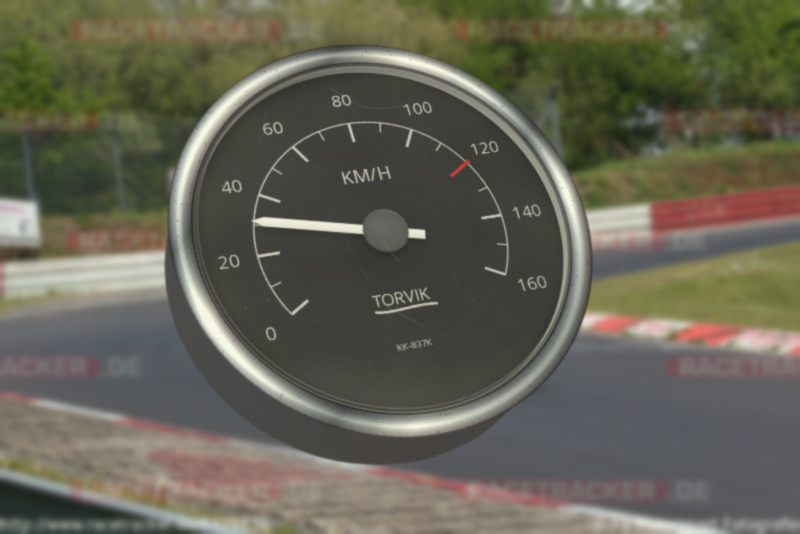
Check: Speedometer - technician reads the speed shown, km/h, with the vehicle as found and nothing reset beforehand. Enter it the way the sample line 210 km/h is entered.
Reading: 30 km/h
